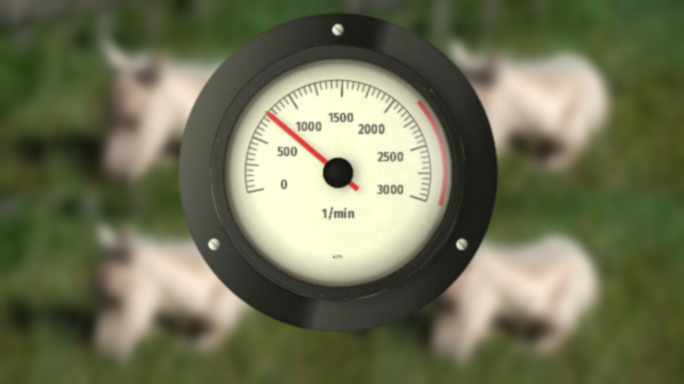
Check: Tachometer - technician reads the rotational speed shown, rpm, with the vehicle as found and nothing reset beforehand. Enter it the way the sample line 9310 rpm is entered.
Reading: 750 rpm
